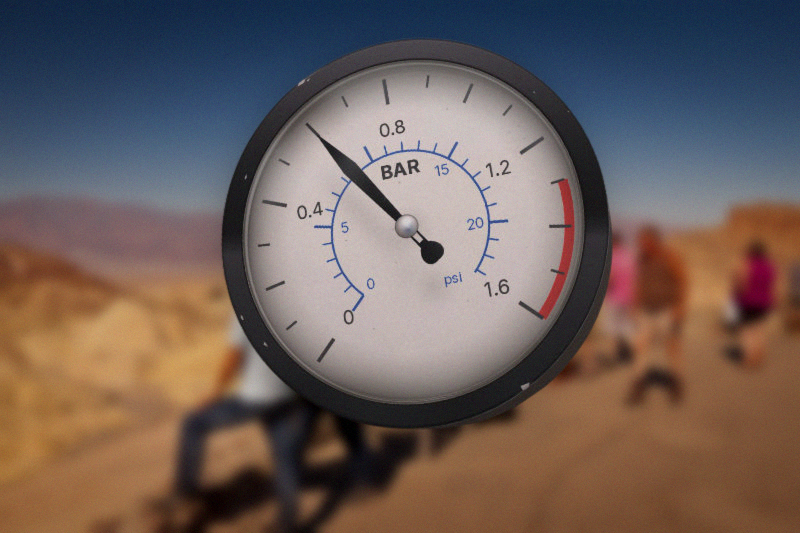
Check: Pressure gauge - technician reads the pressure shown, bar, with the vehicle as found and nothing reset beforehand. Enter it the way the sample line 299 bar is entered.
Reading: 0.6 bar
